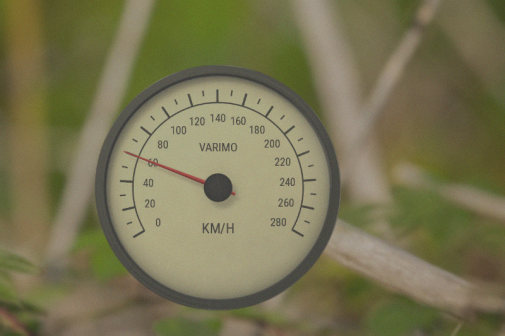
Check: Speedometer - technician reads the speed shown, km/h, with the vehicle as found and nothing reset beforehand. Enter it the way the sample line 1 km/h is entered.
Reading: 60 km/h
